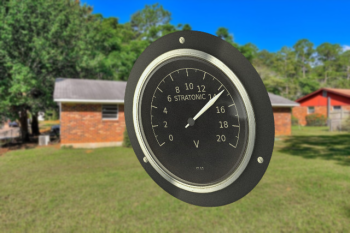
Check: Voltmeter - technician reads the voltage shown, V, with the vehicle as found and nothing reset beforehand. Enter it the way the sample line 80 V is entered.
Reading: 14.5 V
